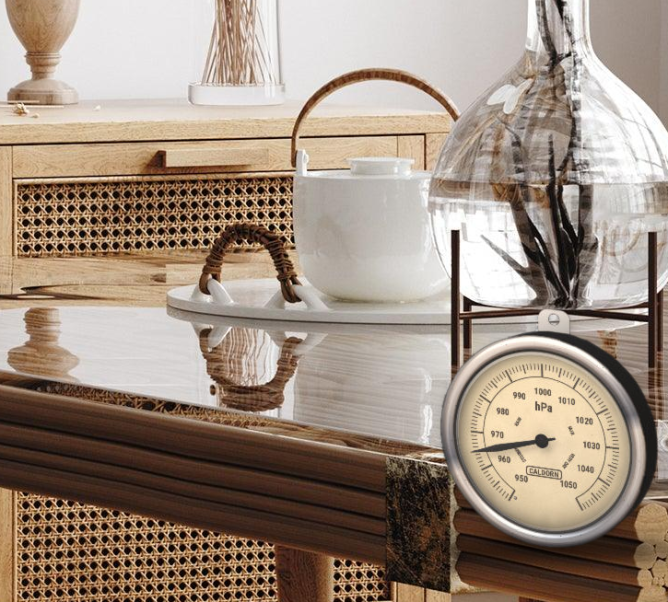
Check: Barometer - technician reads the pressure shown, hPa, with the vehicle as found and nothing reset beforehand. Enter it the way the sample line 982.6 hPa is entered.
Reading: 965 hPa
